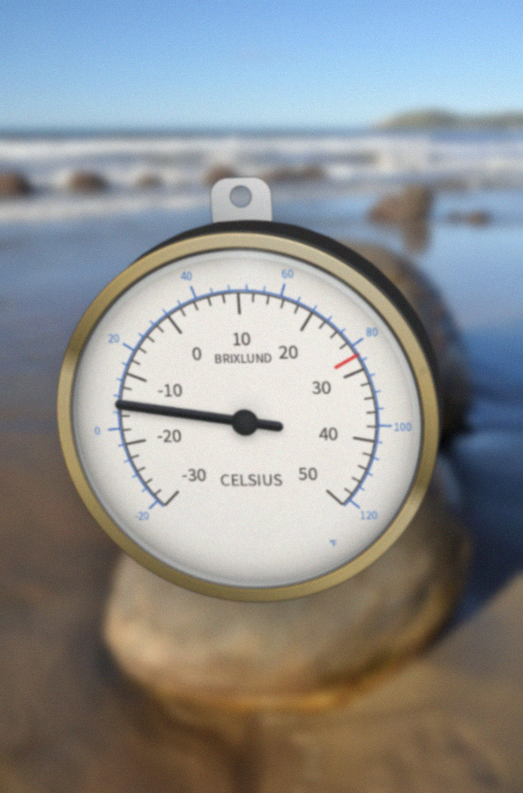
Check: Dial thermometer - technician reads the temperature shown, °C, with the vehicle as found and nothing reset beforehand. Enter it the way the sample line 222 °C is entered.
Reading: -14 °C
